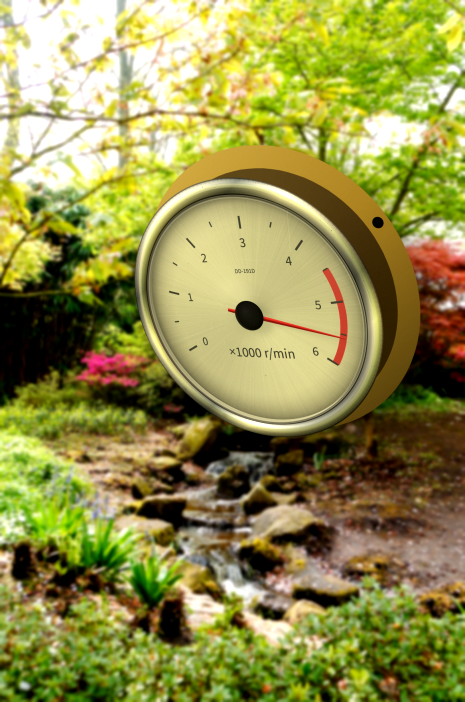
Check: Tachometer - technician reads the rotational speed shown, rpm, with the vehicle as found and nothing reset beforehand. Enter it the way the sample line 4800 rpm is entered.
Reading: 5500 rpm
